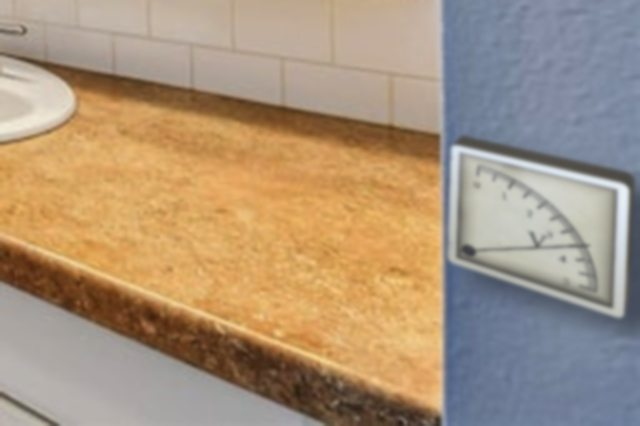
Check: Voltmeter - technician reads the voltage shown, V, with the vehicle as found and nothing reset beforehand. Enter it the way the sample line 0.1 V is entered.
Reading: 3.5 V
